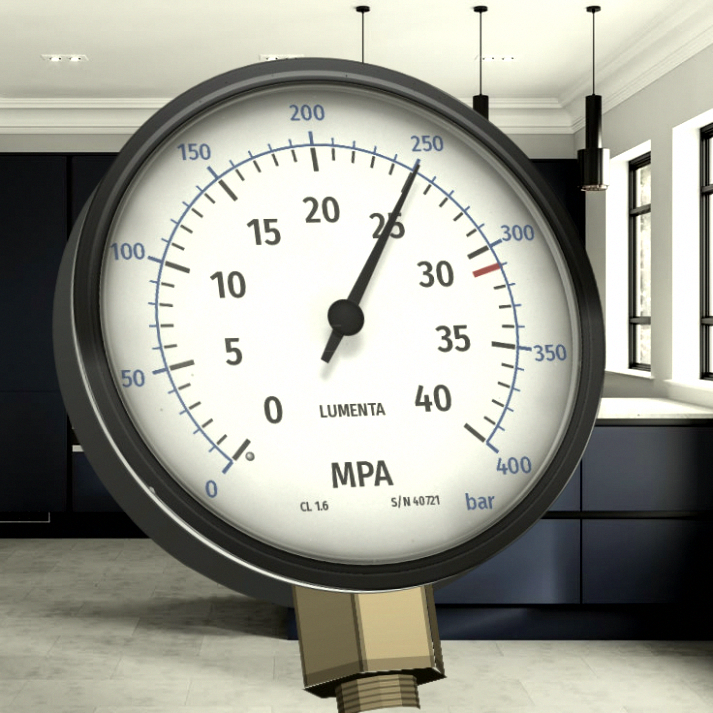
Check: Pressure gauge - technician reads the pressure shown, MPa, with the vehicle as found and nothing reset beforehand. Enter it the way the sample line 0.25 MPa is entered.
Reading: 25 MPa
